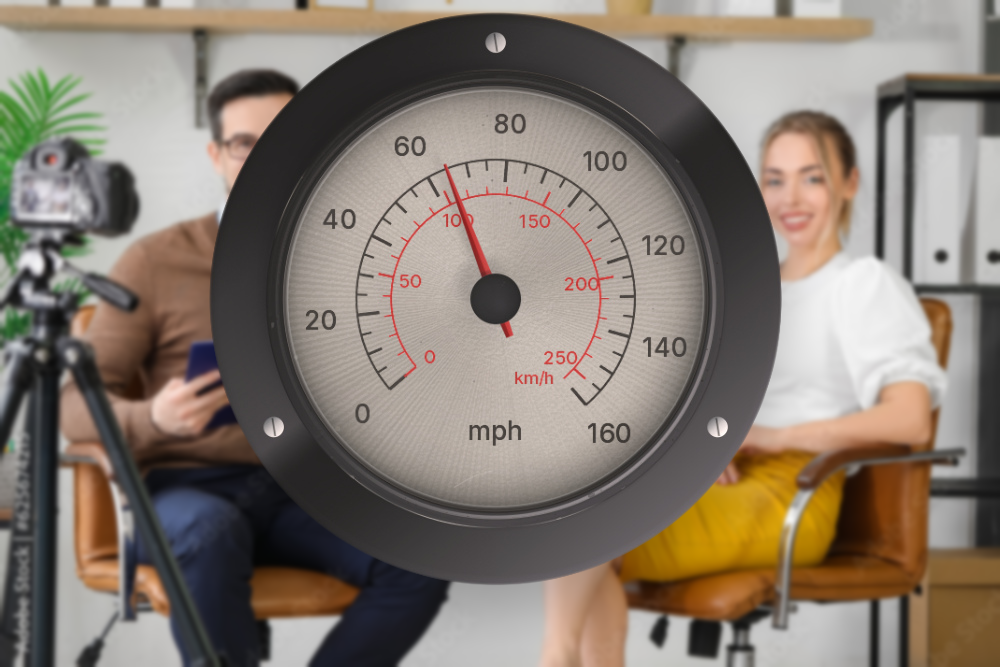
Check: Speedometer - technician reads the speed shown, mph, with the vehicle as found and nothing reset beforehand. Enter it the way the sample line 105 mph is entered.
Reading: 65 mph
